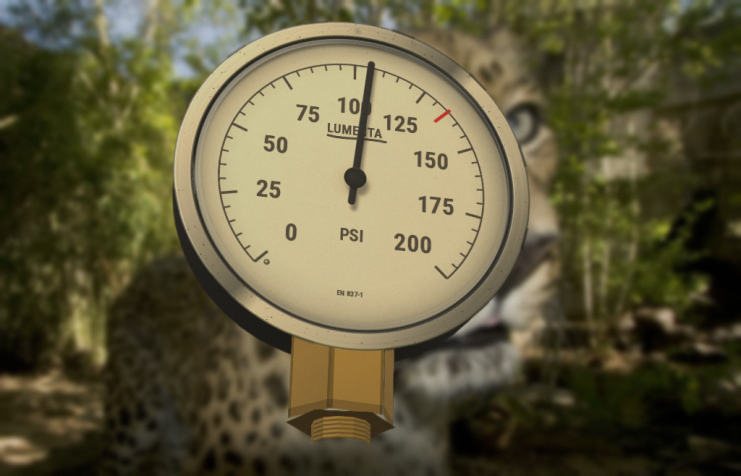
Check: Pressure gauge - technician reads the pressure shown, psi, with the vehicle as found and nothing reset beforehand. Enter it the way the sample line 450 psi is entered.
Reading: 105 psi
